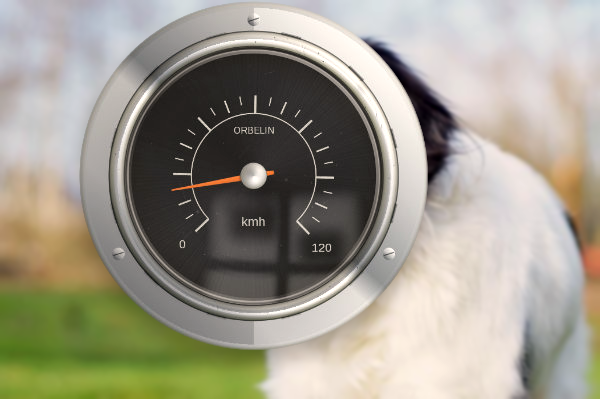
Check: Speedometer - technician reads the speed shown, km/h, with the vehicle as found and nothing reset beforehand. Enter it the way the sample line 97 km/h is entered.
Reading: 15 km/h
